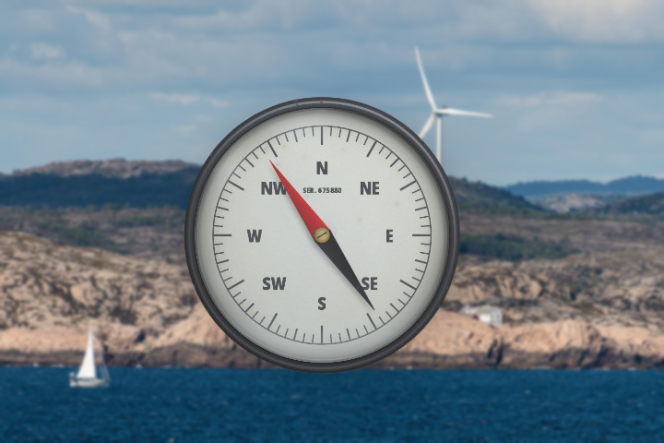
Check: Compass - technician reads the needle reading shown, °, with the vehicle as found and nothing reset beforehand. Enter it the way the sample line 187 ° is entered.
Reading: 325 °
